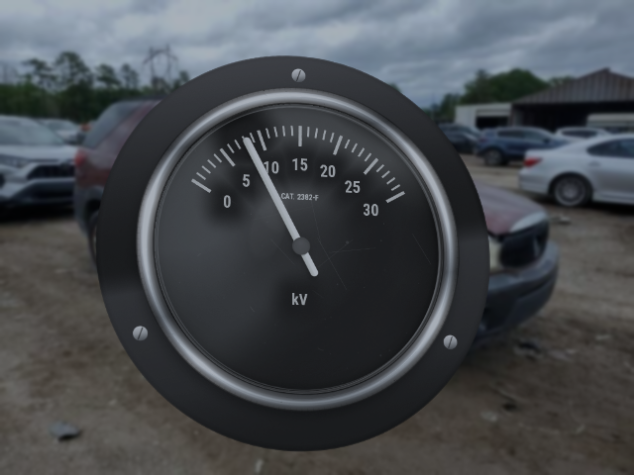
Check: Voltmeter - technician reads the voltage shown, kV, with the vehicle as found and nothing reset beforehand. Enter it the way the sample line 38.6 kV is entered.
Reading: 8 kV
